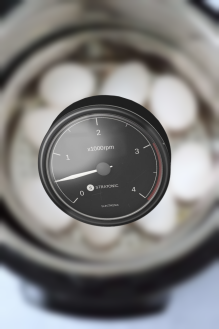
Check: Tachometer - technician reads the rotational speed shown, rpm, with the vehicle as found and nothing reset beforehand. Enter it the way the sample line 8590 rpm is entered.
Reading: 500 rpm
